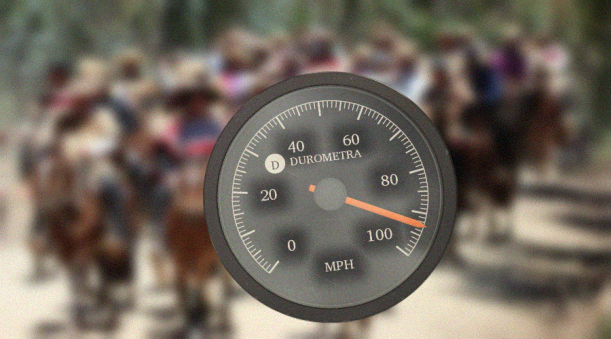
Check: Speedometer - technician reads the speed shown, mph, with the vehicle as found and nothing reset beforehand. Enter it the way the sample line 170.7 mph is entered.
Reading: 93 mph
